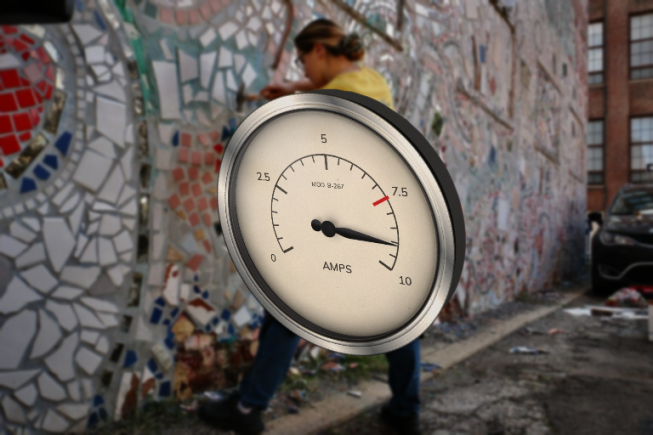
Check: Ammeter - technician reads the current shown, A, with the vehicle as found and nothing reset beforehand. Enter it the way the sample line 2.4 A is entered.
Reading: 9 A
